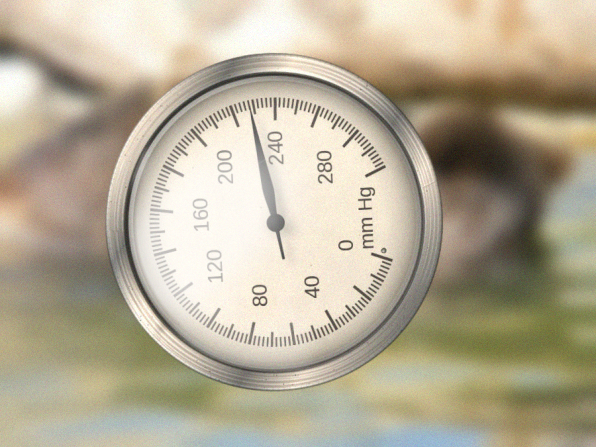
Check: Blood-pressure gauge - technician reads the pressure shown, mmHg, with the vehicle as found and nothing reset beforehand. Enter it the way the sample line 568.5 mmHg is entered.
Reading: 228 mmHg
